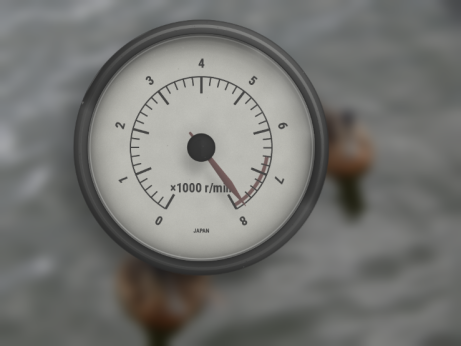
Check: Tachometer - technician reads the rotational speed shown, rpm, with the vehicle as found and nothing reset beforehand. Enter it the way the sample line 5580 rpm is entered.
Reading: 7800 rpm
